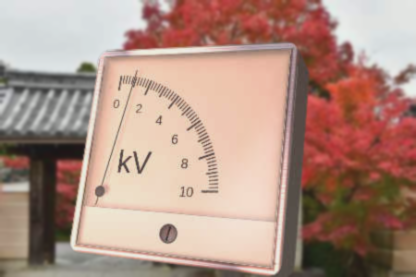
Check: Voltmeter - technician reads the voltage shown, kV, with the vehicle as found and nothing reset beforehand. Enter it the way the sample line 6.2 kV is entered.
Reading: 1 kV
